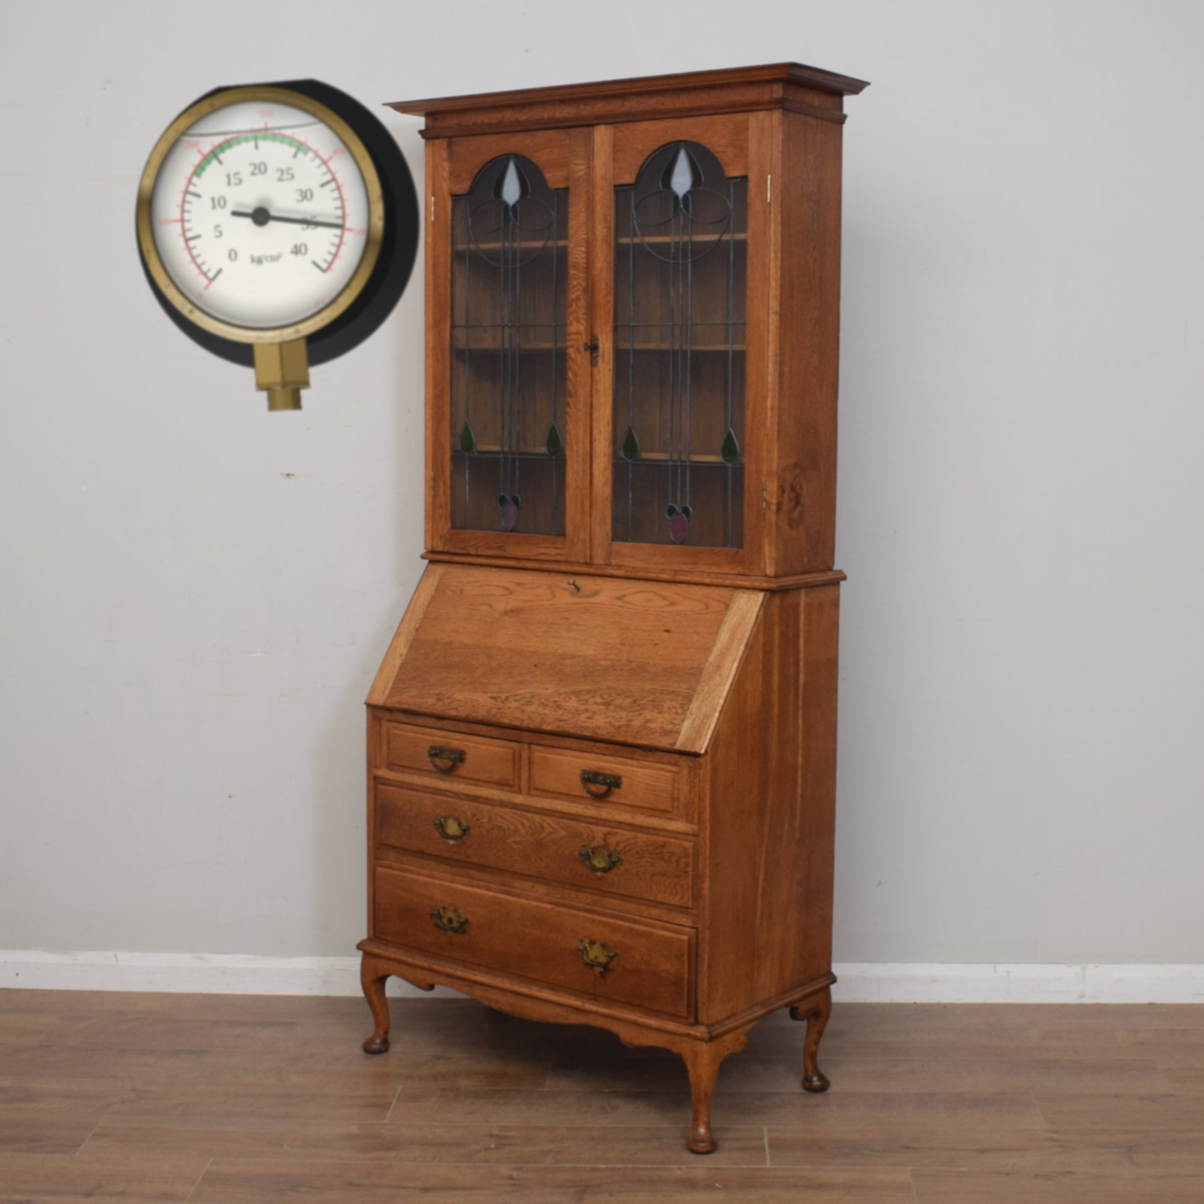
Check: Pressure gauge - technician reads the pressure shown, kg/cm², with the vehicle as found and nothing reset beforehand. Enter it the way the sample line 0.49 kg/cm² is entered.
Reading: 35 kg/cm²
